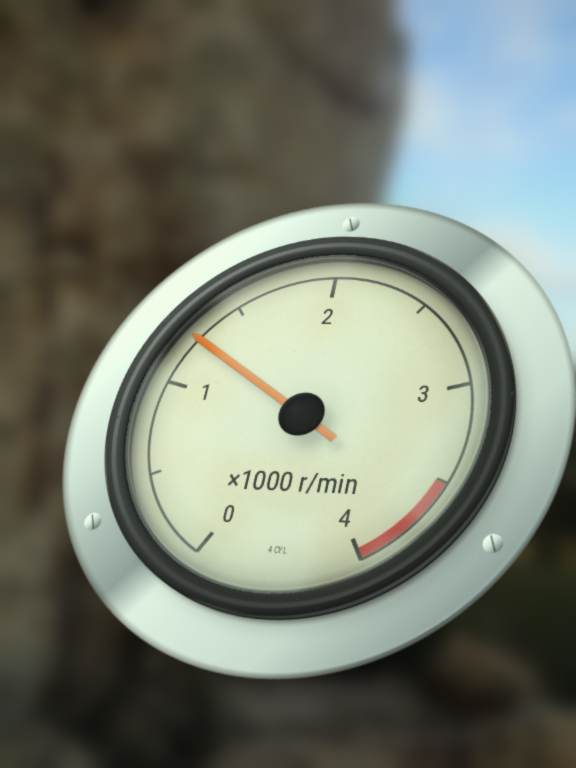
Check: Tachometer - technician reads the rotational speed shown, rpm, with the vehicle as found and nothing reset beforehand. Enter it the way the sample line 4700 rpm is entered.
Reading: 1250 rpm
